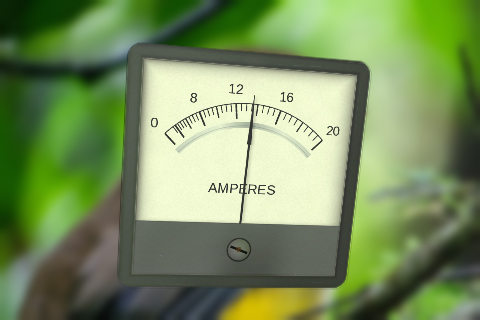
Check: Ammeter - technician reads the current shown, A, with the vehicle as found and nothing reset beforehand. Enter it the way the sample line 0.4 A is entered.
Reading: 13.5 A
